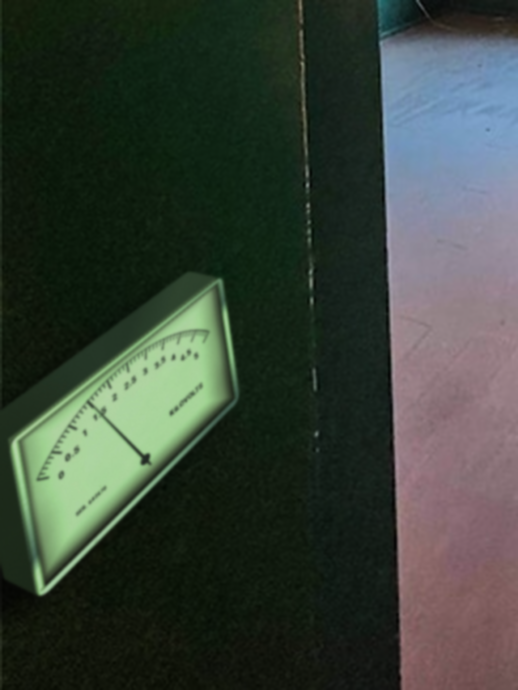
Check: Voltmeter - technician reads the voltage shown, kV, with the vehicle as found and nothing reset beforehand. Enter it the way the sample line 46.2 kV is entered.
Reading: 1.5 kV
